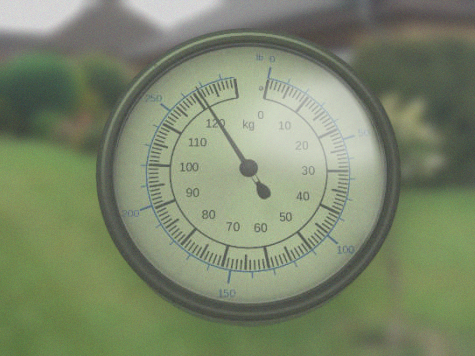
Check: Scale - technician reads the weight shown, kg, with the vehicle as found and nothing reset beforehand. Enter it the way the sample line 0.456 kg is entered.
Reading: 121 kg
